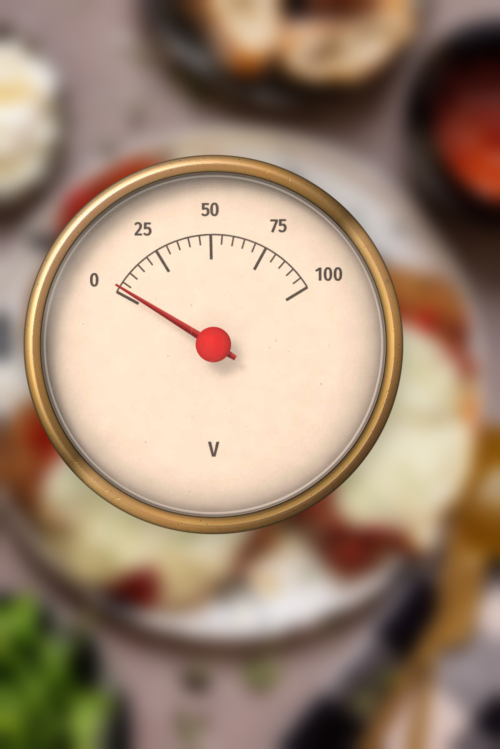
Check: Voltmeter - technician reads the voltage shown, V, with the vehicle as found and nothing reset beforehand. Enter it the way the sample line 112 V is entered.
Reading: 2.5 V
